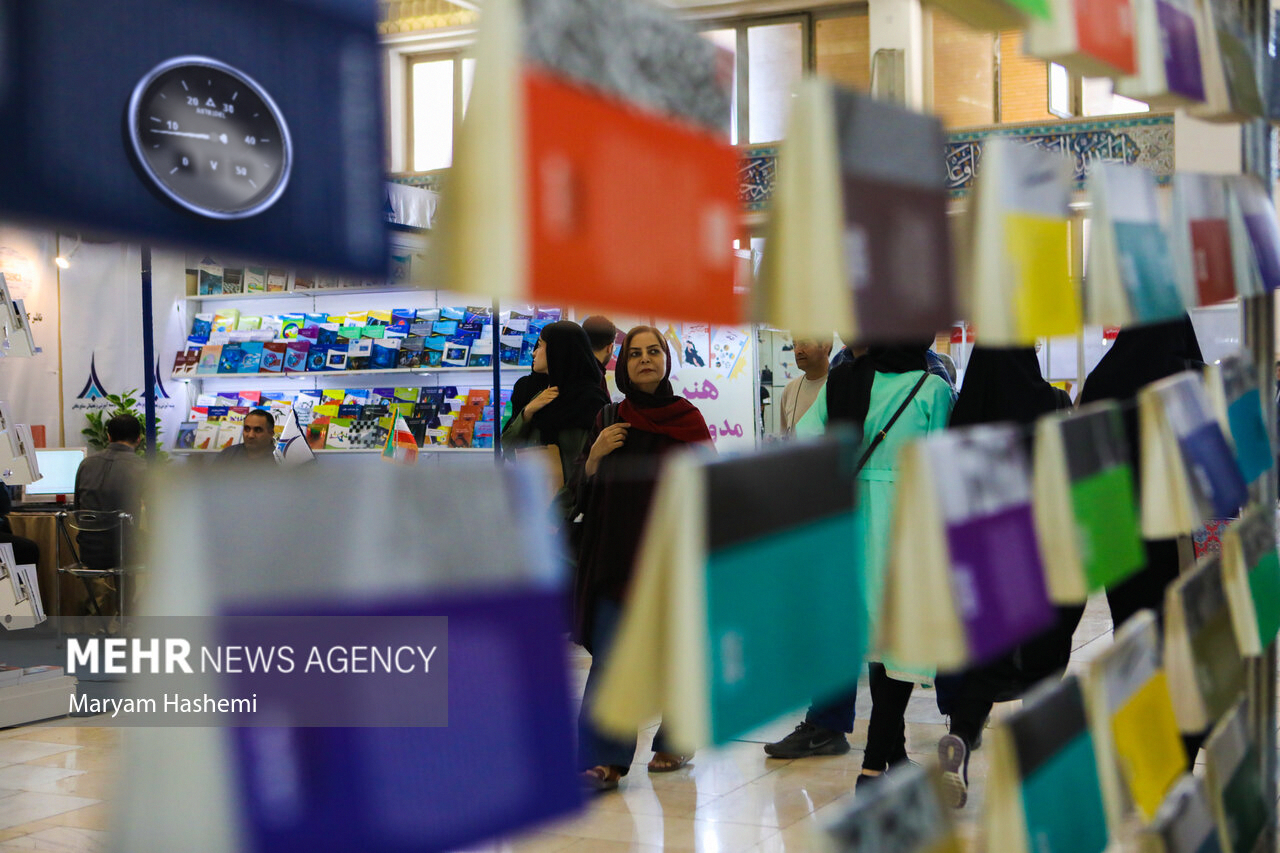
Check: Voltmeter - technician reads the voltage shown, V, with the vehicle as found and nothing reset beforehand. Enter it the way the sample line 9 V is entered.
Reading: 7.5 V
